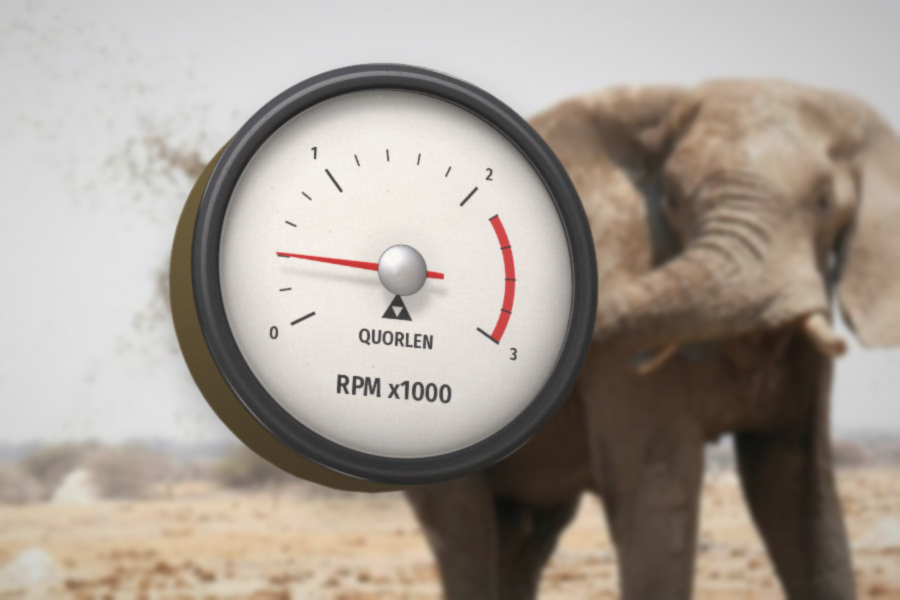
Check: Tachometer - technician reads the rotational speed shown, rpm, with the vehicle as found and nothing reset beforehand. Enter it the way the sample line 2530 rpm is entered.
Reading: 400 rpm
